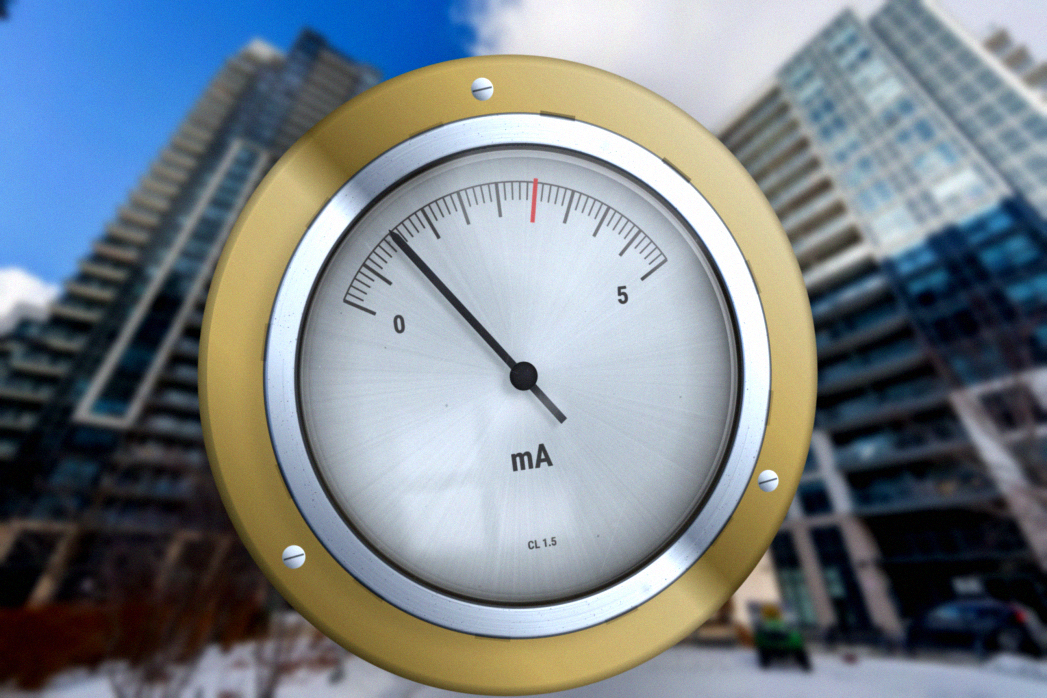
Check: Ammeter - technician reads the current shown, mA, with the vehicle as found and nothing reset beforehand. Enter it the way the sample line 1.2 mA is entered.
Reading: 1 mA
